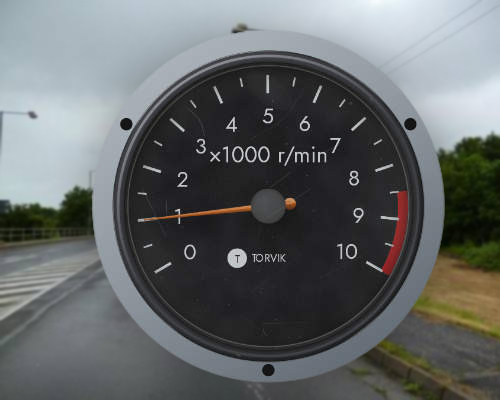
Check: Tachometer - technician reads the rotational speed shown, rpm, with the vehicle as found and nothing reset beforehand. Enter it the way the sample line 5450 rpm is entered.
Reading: 1000 rpm
